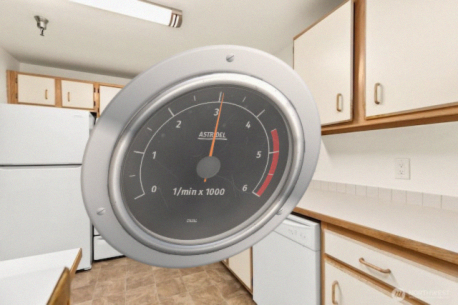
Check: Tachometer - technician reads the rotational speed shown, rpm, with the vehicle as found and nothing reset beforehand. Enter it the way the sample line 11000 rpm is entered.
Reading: 3000 rpm
